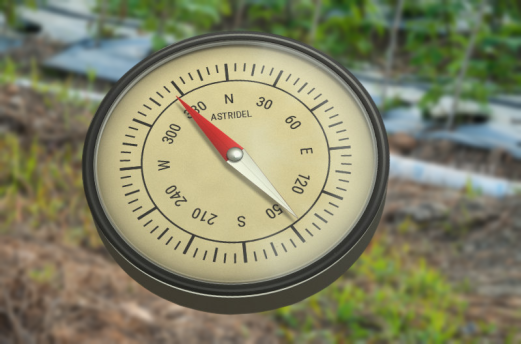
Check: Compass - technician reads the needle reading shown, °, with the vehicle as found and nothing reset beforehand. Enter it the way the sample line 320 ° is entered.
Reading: 325 °
